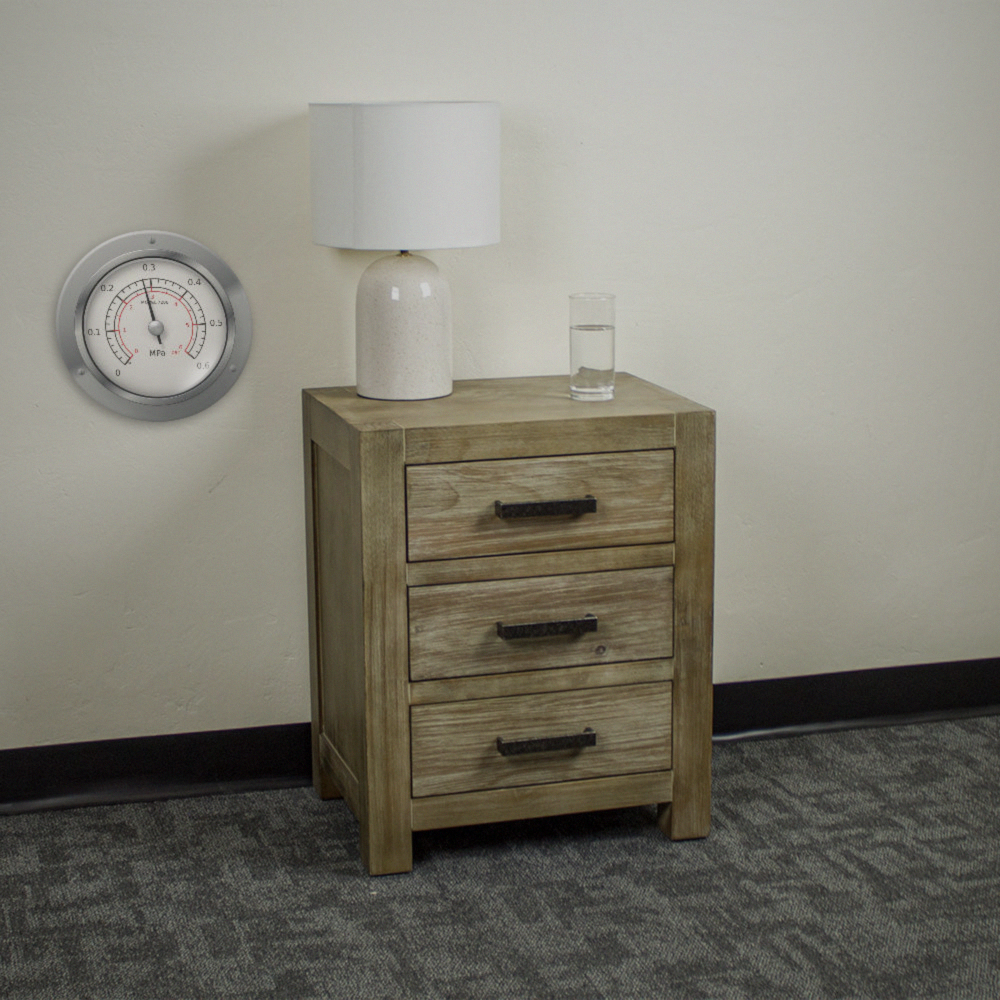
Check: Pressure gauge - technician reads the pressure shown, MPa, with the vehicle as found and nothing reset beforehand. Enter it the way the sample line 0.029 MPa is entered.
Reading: 0.28 MPa
